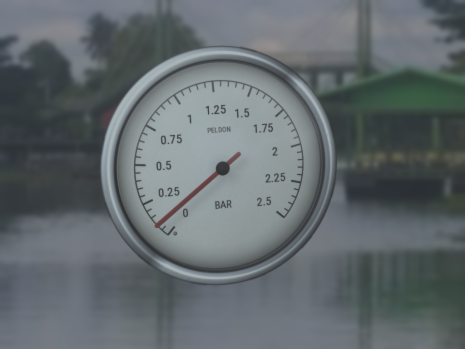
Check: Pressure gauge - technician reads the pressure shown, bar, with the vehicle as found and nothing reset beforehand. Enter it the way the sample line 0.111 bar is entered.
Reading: 0.1 bar
